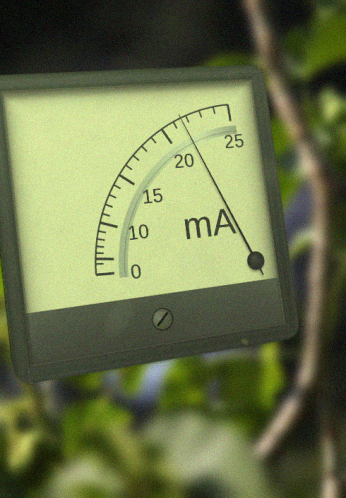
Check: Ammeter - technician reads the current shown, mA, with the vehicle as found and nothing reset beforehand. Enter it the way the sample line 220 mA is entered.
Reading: 21.5 mA
